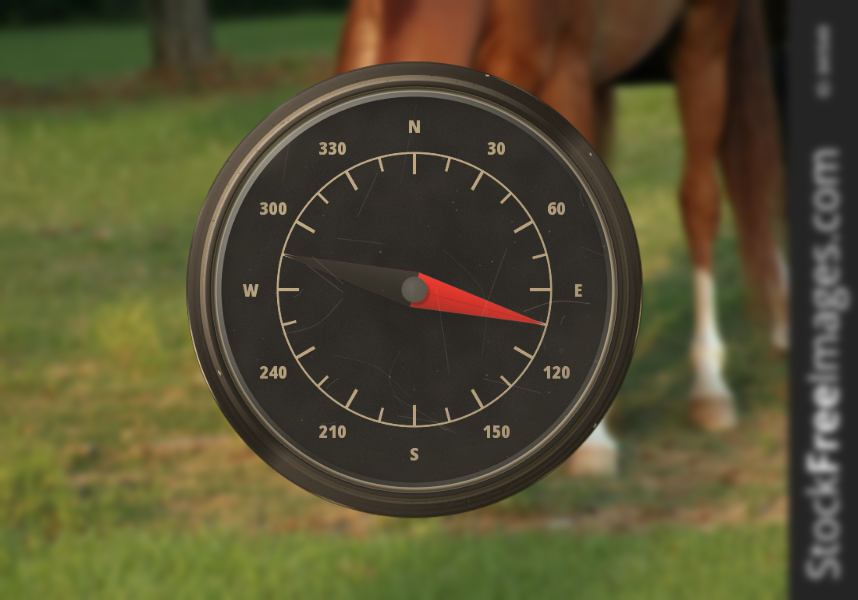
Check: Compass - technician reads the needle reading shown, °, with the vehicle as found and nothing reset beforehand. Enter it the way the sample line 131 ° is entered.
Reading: 105 °
